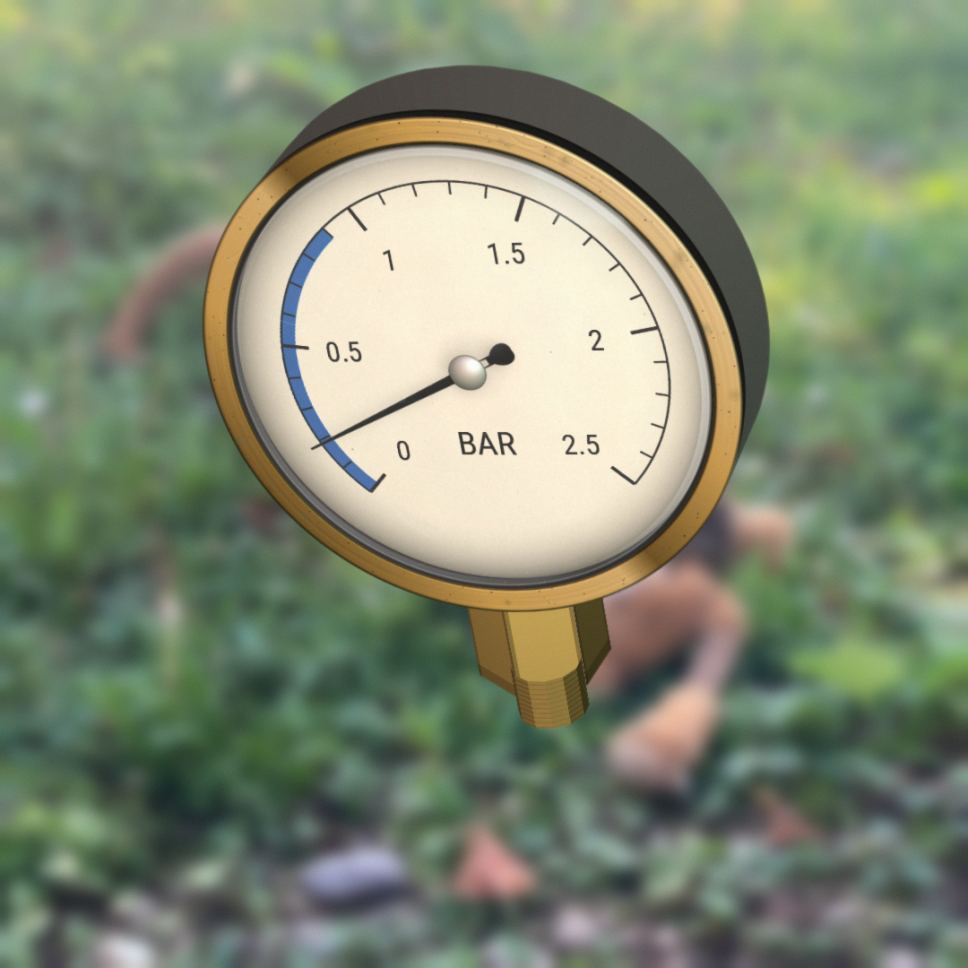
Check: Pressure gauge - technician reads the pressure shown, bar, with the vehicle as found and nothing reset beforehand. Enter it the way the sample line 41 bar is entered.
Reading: 0.2 bar
